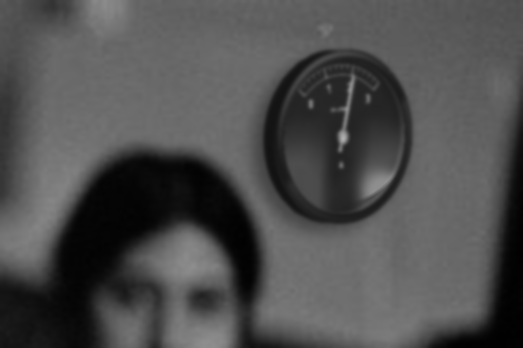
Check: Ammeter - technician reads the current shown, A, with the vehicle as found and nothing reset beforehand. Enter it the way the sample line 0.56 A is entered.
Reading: 2 A
